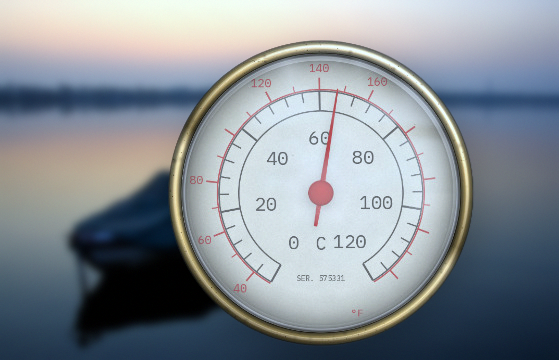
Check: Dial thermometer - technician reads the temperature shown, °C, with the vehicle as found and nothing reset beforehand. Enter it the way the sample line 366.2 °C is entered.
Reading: 64 °C
